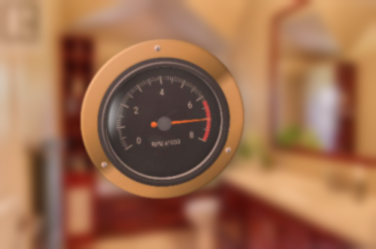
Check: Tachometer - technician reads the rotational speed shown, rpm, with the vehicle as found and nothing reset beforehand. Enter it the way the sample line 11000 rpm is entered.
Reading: 7000 rpm
